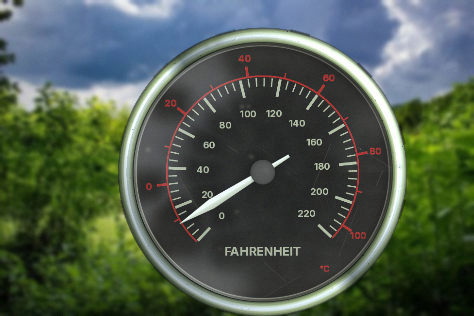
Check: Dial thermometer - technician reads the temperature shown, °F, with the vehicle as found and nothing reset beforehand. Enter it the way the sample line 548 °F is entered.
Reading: 12 °F
